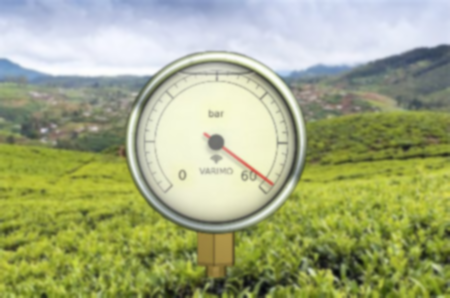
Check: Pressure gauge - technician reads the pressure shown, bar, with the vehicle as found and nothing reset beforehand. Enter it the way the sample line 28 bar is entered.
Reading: 58 bar
